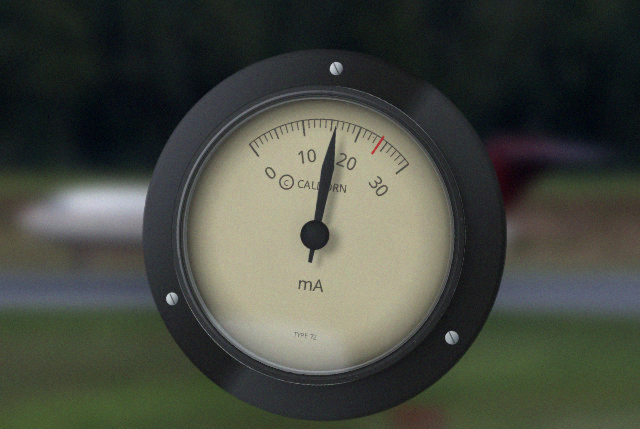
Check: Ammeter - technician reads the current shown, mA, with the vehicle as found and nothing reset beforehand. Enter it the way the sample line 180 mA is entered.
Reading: 16 mA
